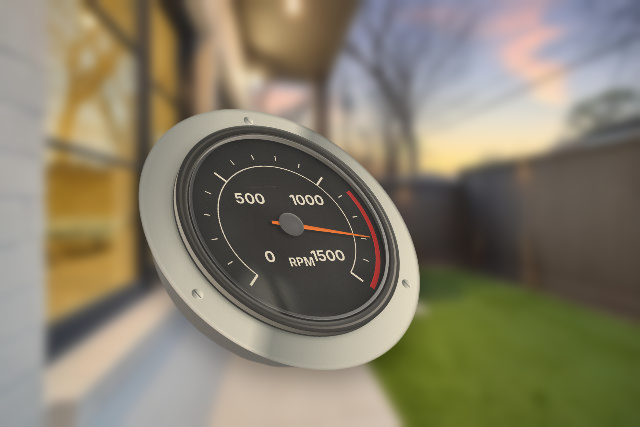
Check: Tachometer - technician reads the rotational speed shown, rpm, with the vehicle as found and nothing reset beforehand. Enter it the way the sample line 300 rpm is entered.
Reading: 1300 rpm
